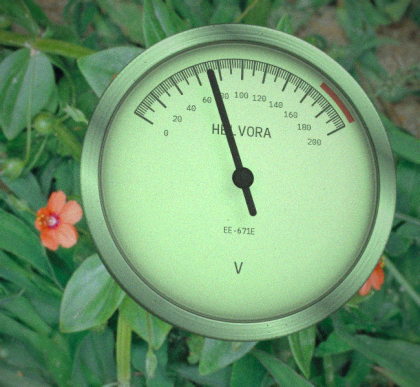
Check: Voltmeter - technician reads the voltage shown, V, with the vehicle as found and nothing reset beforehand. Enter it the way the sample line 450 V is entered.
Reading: 70 V
